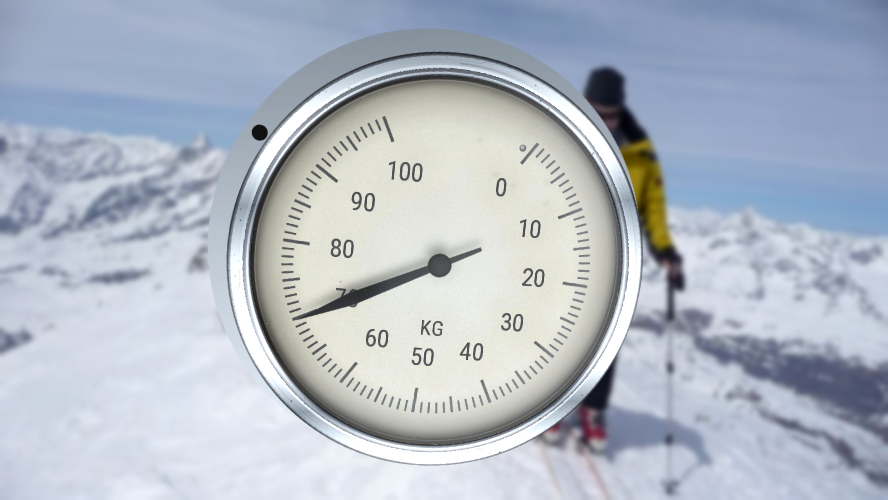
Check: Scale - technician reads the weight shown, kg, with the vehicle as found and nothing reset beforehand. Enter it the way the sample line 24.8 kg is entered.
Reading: 70 kg
